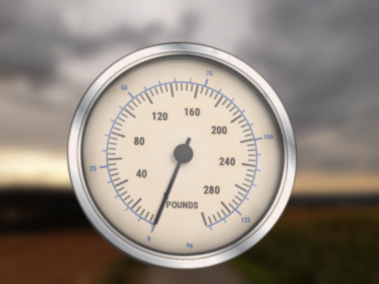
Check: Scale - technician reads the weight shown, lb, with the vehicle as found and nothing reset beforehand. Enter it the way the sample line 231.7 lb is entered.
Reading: 0 lb
